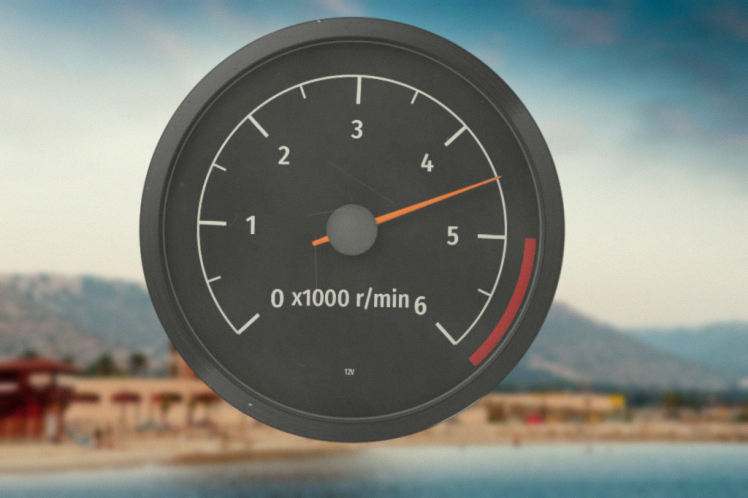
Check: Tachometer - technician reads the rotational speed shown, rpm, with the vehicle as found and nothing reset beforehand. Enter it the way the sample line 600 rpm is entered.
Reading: 4500 rpm
